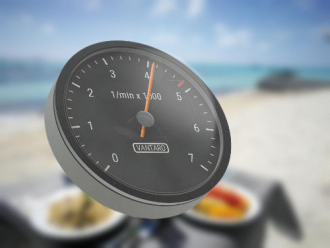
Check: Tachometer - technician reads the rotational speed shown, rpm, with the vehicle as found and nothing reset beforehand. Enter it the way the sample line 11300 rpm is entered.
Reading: 4100 rpm
